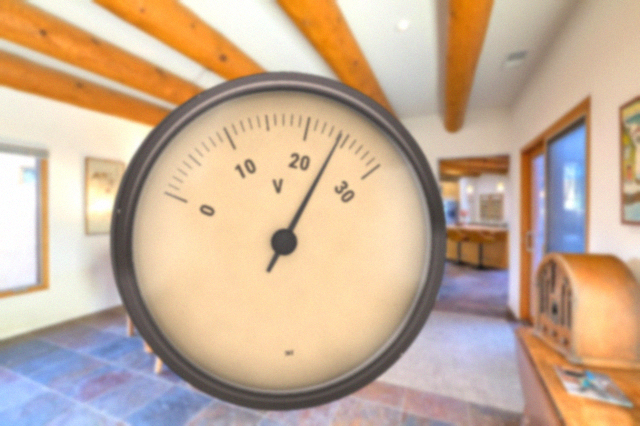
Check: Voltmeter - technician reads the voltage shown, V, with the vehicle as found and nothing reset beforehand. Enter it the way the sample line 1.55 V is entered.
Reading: 24 V
